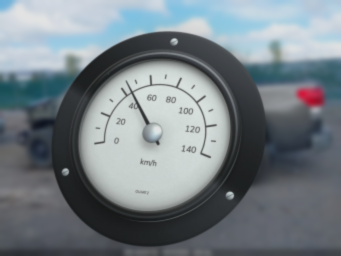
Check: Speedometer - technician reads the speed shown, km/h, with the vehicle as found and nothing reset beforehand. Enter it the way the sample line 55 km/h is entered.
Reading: 45 km/h
